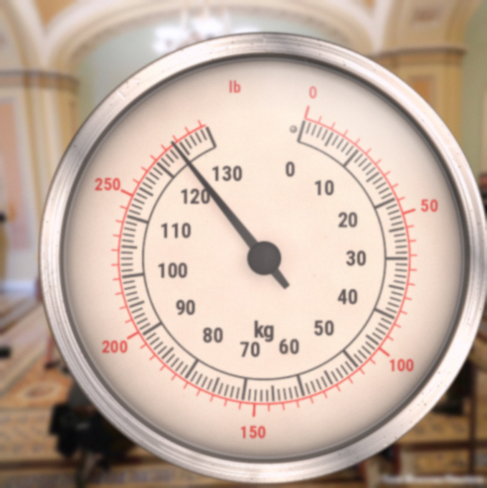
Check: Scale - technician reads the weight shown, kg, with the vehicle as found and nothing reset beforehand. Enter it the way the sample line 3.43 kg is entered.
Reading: 124 kg
